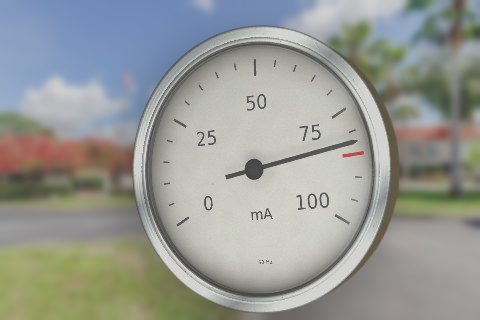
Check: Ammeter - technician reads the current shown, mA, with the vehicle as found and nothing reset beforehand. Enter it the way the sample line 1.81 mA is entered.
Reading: 82.5 mA
